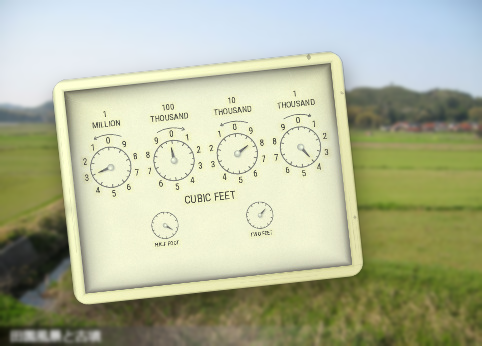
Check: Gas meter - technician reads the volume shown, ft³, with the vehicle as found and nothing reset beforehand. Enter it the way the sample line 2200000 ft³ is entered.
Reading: 298400 ft³
